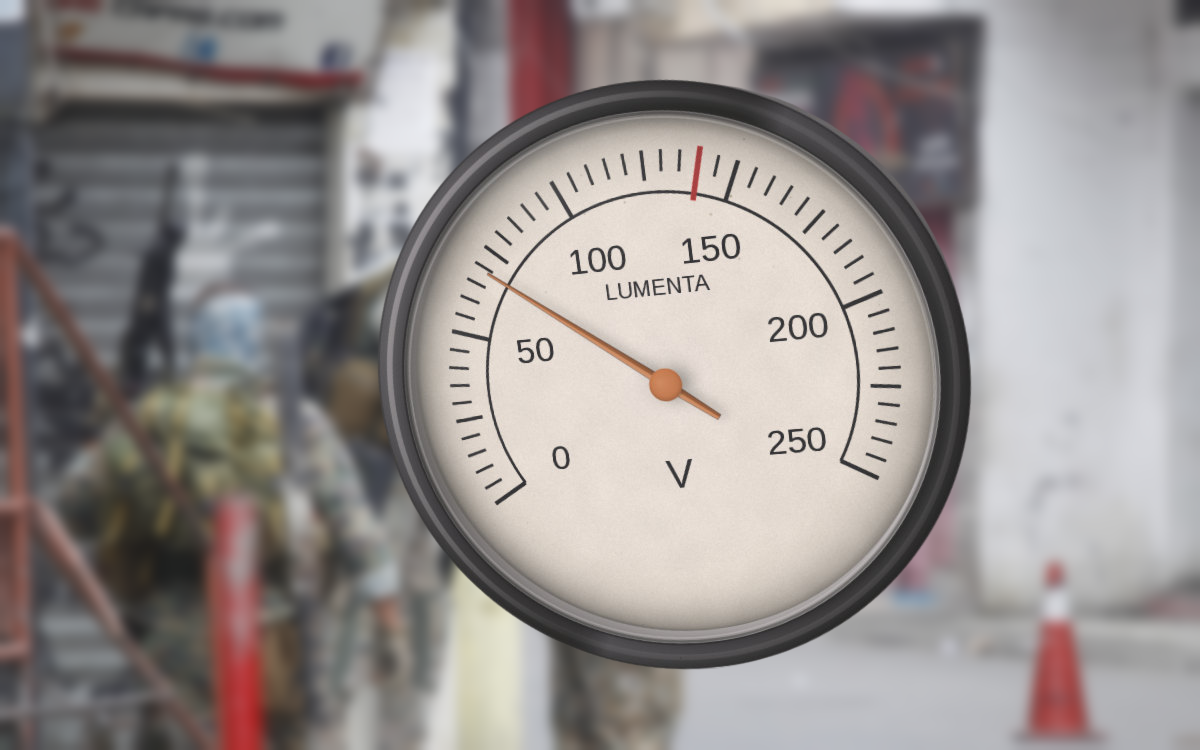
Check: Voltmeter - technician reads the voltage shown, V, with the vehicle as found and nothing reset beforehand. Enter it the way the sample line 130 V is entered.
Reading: 70 V
